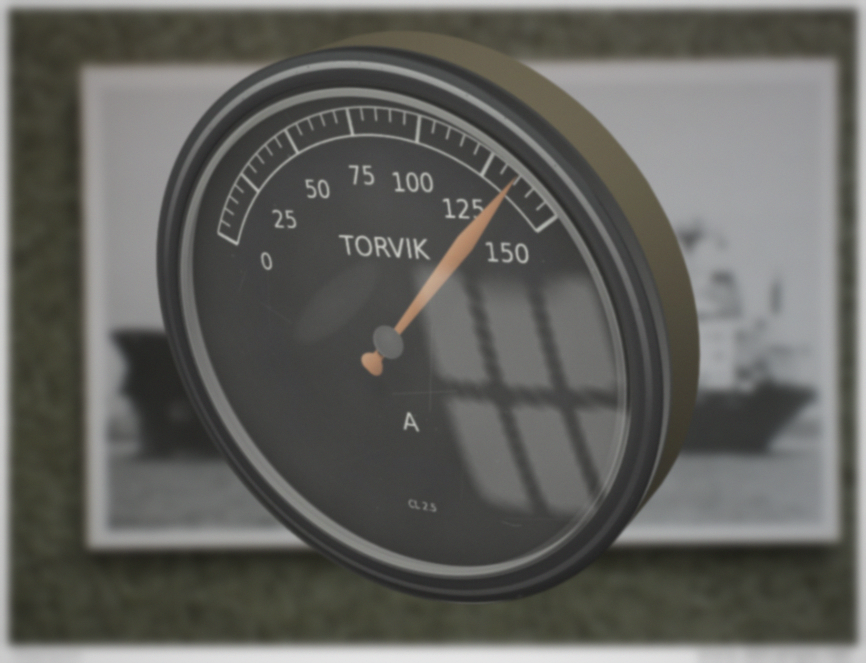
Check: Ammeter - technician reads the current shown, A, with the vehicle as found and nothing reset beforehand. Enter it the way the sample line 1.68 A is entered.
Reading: 135 A
